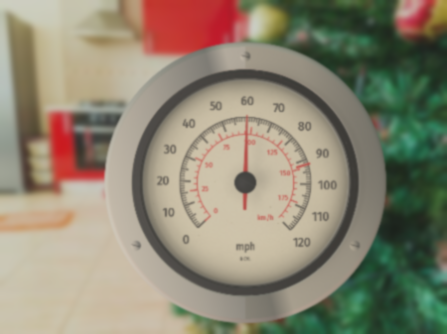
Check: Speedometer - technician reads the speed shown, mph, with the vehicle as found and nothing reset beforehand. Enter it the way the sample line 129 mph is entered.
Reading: 60 mph
